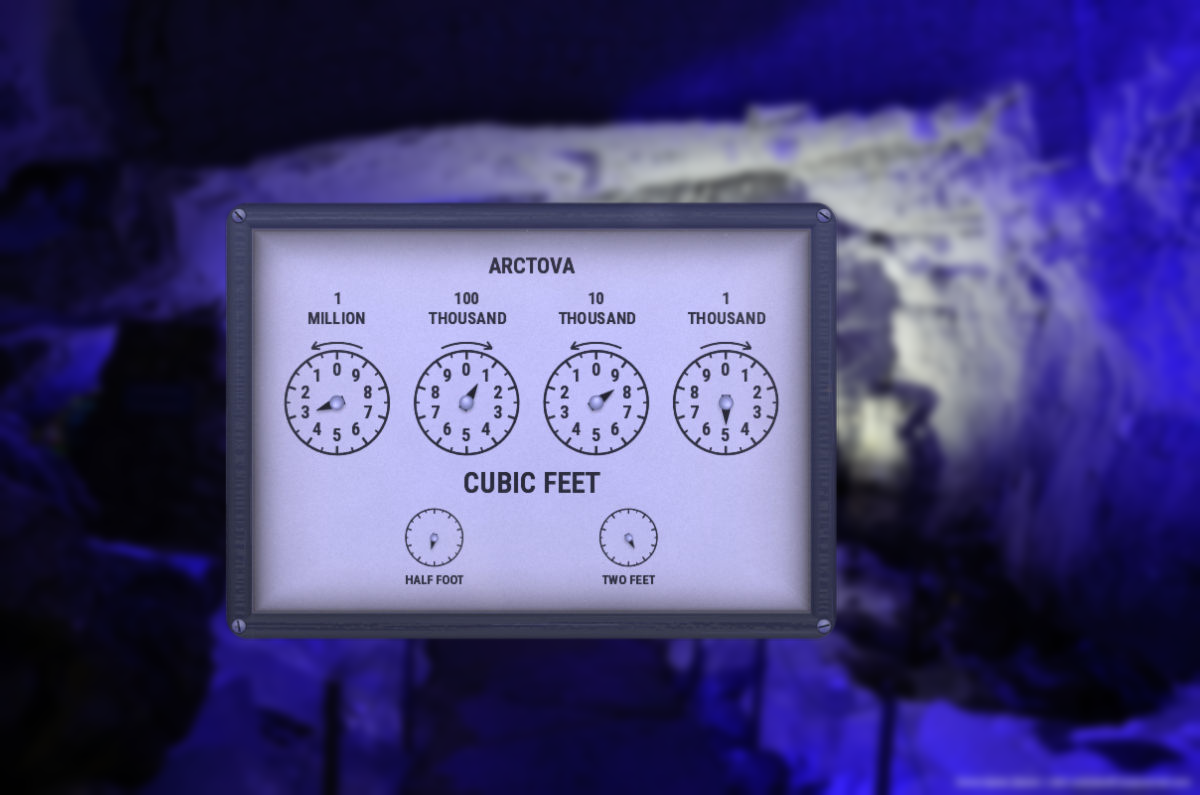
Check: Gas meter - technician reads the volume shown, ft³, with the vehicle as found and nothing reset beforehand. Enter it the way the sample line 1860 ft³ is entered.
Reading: 308500 ft³
